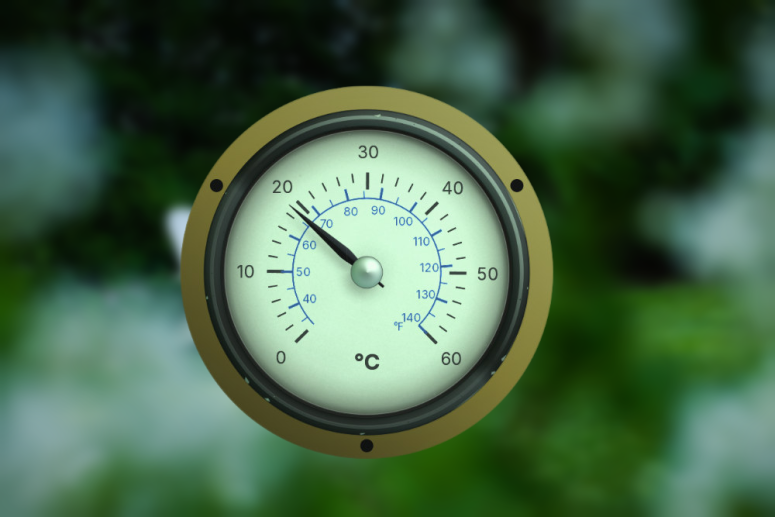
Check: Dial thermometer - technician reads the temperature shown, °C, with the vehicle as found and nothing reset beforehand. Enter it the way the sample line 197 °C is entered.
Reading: 19 °C
